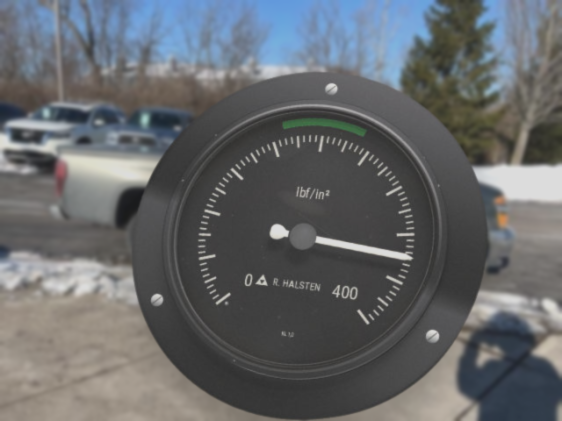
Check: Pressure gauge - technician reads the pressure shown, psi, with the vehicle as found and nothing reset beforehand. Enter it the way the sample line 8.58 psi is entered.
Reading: 340 psi
